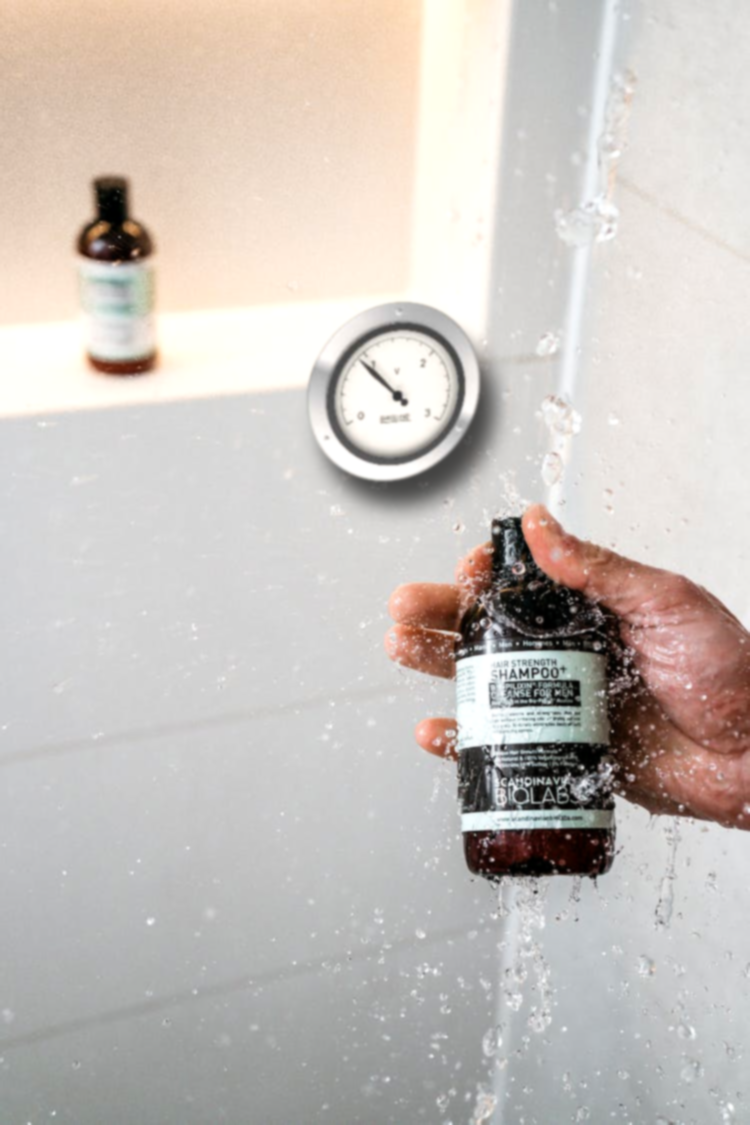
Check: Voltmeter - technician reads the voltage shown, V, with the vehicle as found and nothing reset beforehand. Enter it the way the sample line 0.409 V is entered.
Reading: 0.9 V
